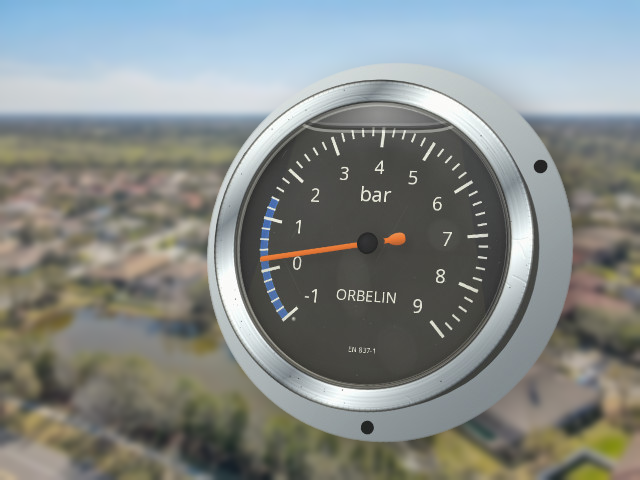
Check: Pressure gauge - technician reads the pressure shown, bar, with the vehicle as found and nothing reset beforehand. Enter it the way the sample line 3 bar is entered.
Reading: 0.2 bar
